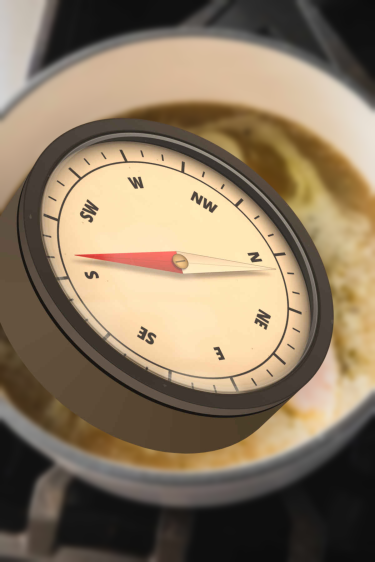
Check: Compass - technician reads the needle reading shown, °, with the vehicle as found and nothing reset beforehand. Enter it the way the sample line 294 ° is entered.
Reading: 190 °
